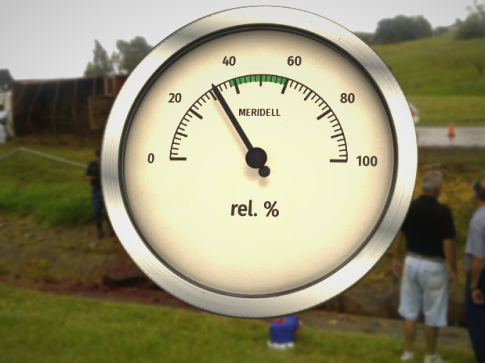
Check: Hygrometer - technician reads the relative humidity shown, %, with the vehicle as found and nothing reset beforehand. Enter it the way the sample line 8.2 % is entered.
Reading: 32 %
